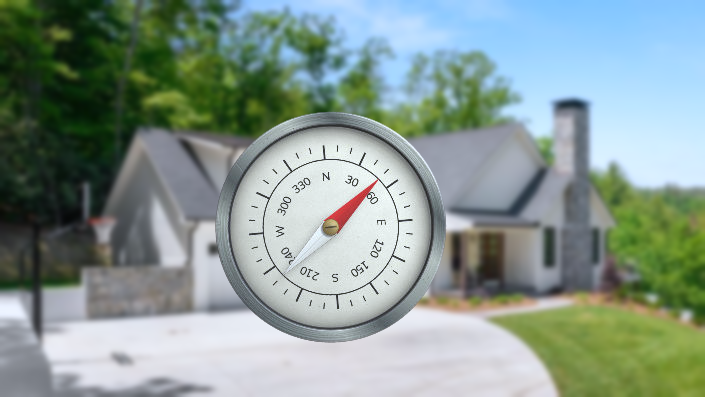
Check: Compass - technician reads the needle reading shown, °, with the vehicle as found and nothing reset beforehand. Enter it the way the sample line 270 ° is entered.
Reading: 50 °
